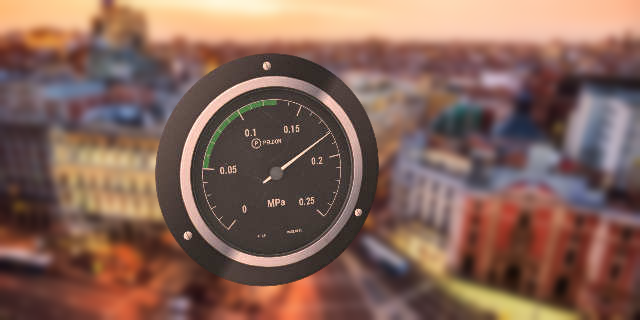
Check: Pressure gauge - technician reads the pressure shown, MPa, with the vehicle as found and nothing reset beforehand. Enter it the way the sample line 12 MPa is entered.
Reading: 0.18 MPa
